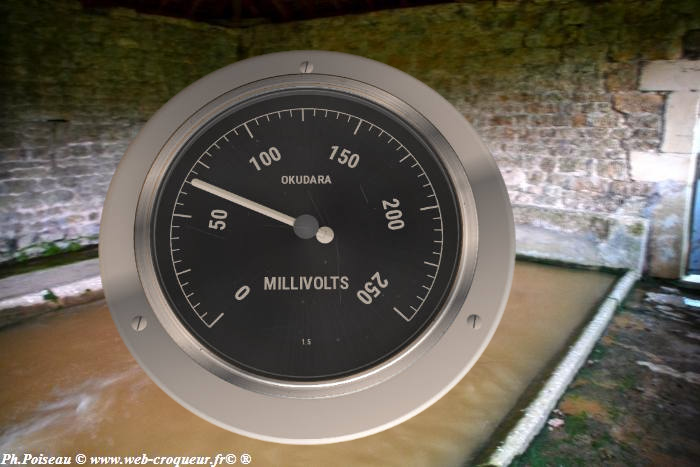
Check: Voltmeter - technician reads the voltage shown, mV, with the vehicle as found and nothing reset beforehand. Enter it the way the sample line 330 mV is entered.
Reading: 65 mV
